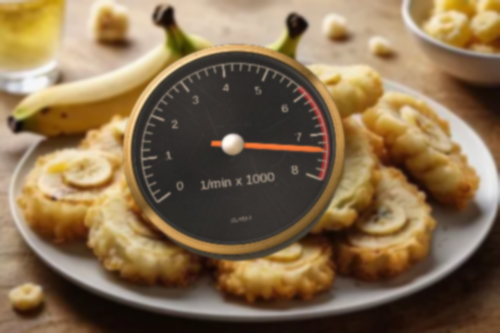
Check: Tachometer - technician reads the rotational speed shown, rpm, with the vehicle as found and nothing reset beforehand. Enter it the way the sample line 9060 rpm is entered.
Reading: 7400 rpm
